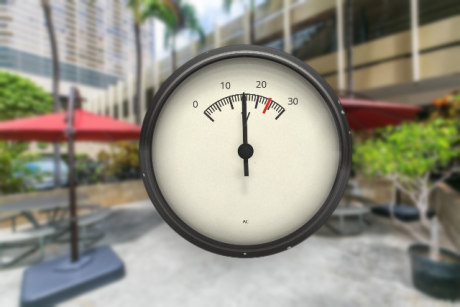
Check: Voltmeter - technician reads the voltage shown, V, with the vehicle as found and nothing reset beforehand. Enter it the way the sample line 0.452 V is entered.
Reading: 15 V
